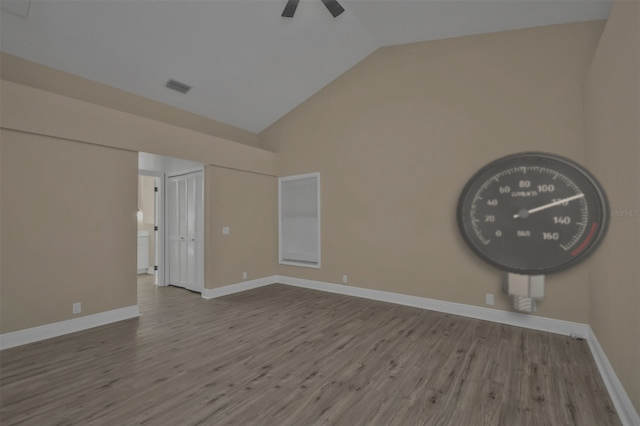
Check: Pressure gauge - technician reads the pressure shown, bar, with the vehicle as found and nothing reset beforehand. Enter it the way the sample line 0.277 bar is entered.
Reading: 120 bar
